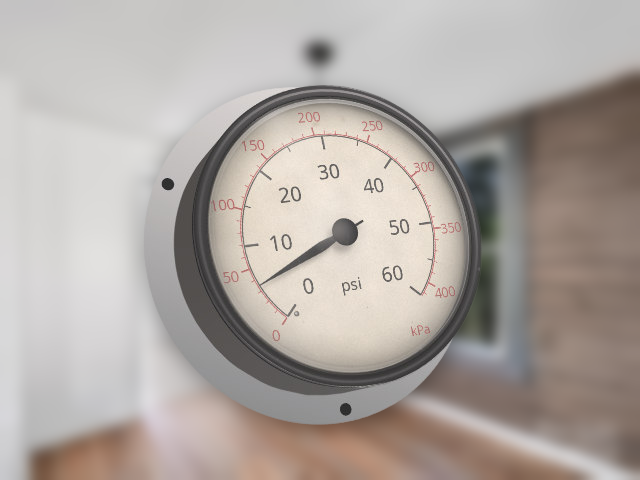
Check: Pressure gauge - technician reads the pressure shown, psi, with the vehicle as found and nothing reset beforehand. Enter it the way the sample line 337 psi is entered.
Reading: 5 psi
